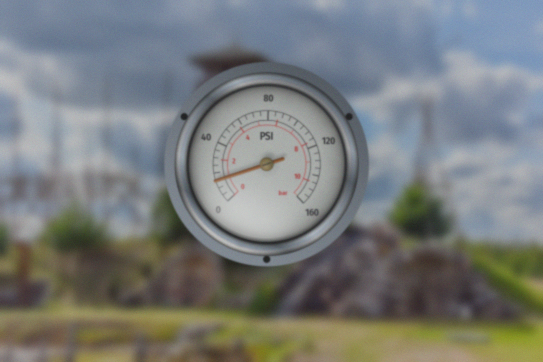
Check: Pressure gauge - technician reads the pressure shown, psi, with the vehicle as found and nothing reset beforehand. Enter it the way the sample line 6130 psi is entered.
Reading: 15 psi
